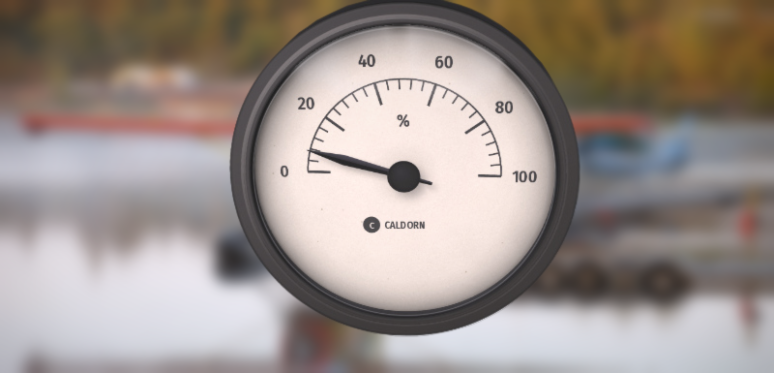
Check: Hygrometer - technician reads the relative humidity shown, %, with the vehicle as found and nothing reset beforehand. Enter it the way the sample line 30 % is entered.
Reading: 8 %
